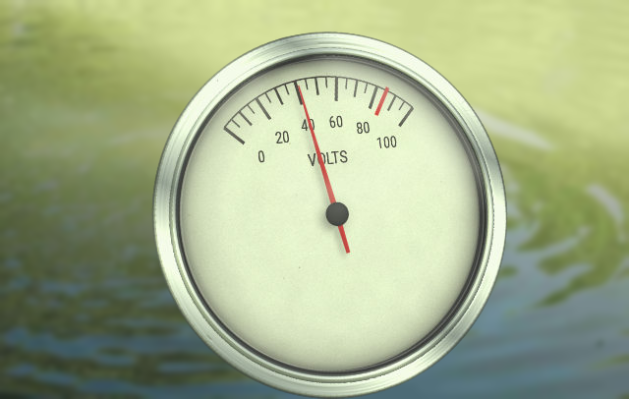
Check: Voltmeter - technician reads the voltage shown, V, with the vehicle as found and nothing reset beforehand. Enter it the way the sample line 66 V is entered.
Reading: 40 V
